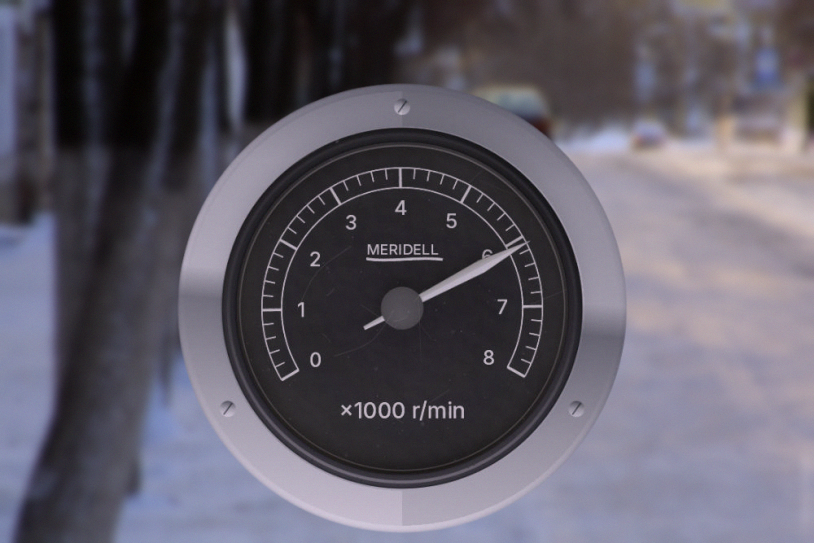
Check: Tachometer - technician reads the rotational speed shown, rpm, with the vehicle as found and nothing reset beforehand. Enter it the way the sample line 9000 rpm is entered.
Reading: 6100 rpm
